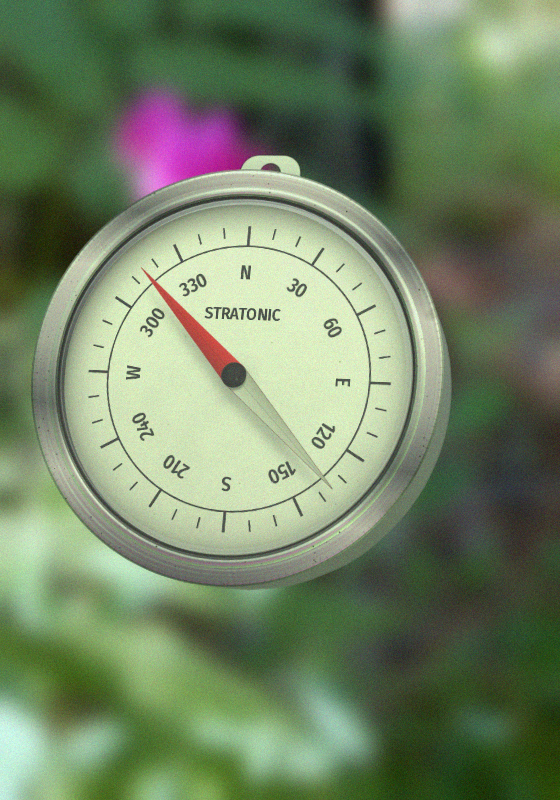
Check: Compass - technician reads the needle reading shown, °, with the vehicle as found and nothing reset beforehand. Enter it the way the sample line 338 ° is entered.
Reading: 315 °
